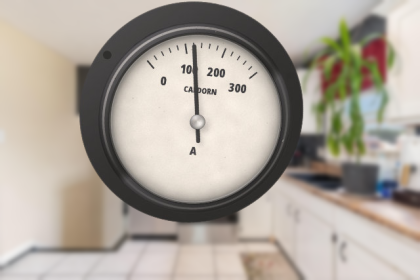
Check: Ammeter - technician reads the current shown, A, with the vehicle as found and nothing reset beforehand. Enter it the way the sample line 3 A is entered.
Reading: 120 A
